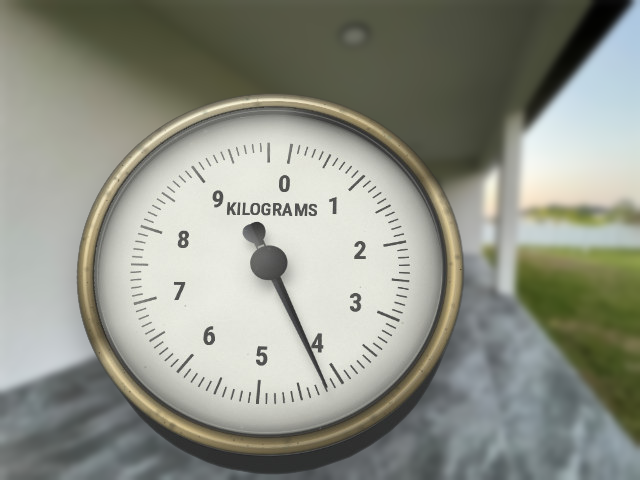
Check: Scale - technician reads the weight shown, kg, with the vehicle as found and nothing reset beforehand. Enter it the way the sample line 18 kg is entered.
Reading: 4.2 kg
